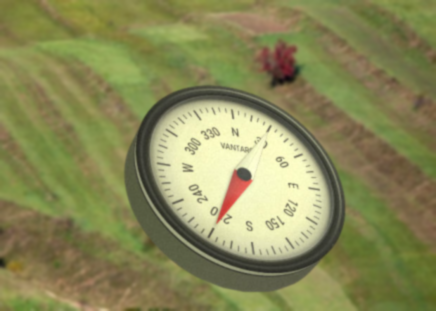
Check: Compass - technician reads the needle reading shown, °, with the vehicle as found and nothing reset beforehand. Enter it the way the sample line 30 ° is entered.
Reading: 210 °
